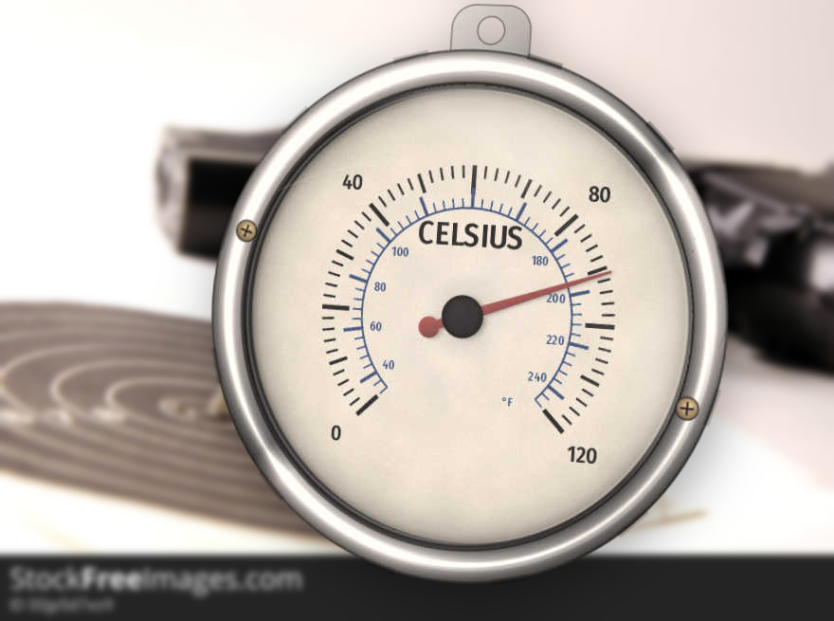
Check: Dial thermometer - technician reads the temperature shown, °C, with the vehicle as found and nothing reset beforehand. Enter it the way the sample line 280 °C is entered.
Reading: 91 °C
